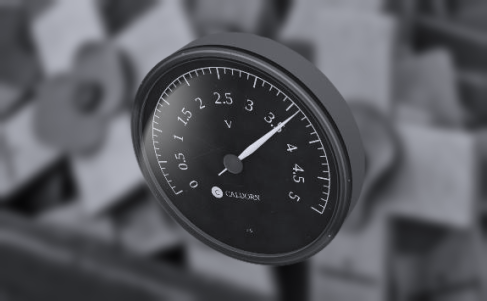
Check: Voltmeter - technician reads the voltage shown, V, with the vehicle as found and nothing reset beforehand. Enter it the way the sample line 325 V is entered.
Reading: 3.6 V
